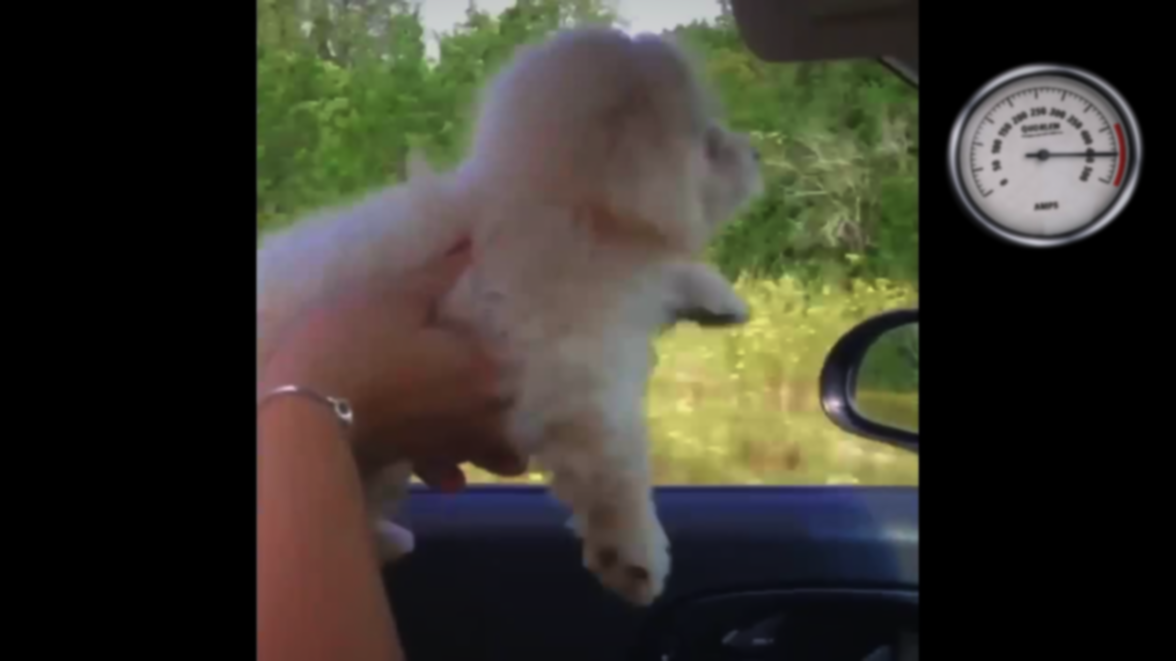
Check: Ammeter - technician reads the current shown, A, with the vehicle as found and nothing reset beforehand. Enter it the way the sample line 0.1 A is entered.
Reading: 450 A
